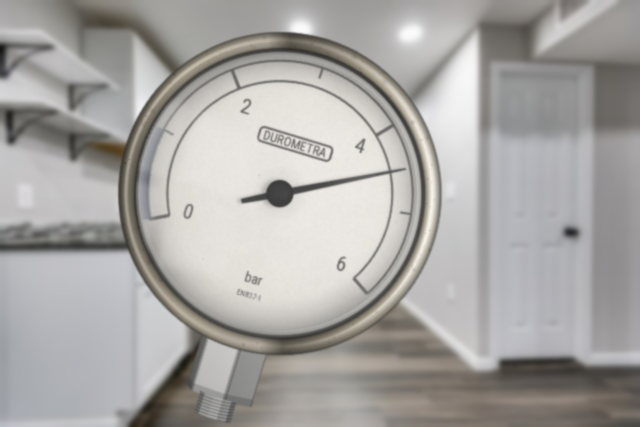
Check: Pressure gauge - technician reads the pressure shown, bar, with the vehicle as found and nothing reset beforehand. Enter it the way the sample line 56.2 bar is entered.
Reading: 4.5 bar
